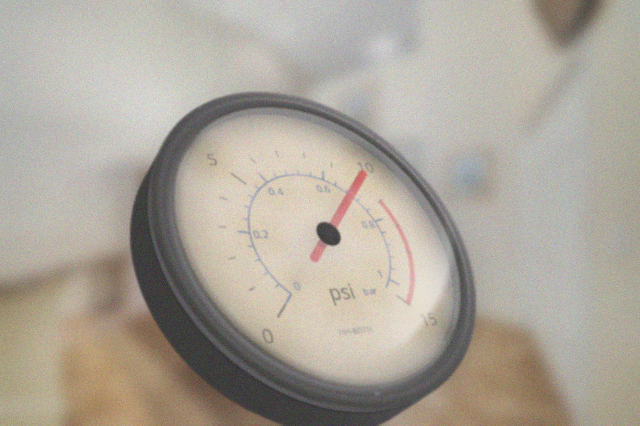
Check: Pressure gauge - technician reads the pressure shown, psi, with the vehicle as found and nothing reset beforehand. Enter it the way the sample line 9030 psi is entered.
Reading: 10 psi
